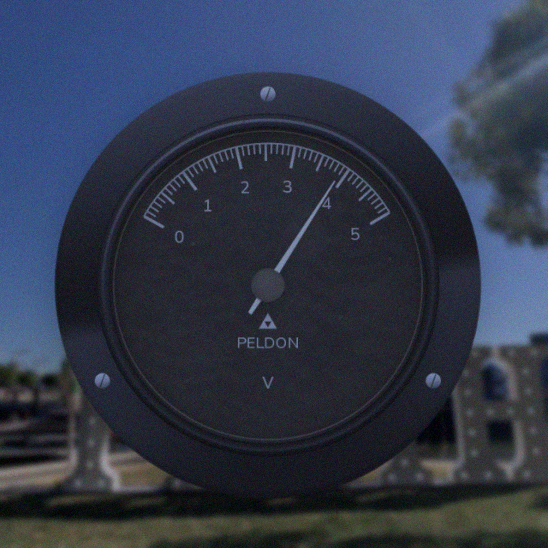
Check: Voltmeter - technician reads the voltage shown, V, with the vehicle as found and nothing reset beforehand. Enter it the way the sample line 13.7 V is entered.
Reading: 3.9 V
